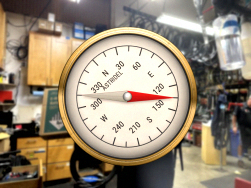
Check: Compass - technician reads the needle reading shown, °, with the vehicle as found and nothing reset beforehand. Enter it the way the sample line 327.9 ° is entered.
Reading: 135 °
